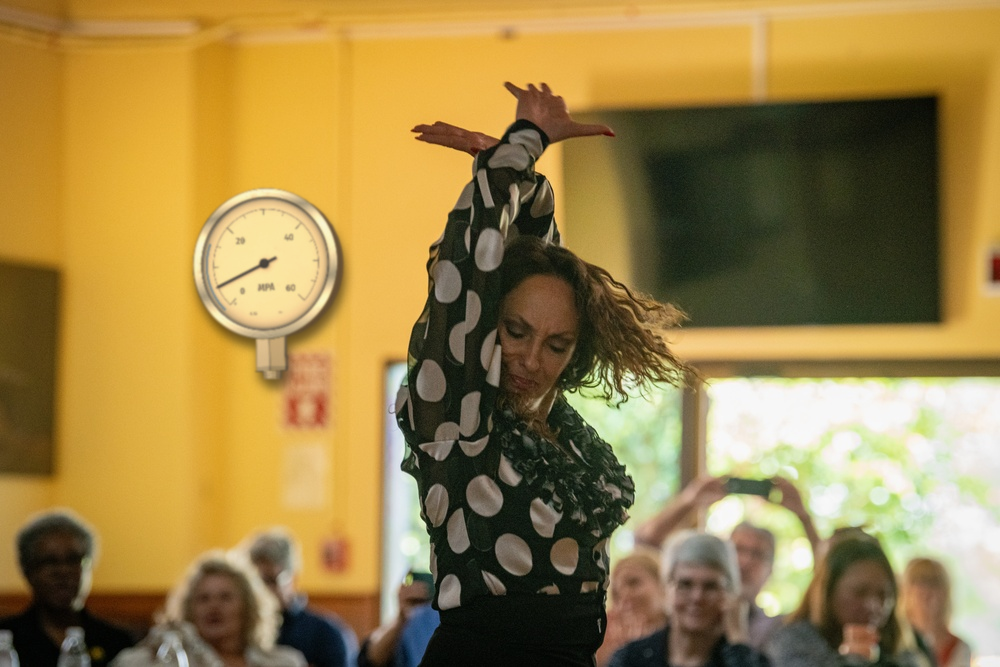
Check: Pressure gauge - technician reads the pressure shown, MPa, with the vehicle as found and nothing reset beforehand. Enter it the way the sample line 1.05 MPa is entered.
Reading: 5 MPa
